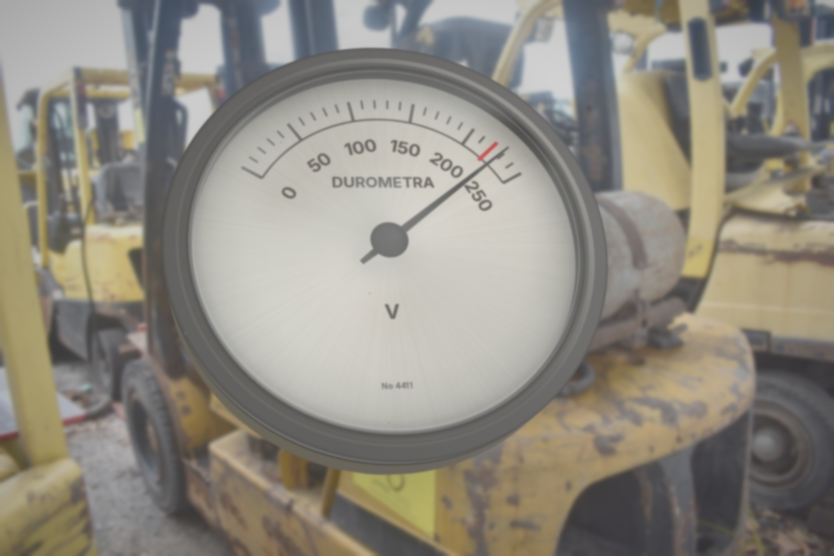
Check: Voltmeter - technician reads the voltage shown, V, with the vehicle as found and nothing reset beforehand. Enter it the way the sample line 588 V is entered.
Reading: 230 V
